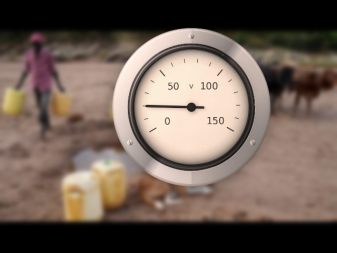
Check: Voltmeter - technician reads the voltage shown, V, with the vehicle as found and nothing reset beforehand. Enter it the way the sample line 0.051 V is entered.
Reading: 20 V
